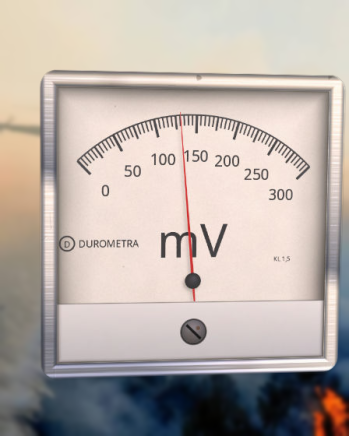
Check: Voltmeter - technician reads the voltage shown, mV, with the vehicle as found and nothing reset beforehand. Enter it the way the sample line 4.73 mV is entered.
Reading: 130 mV
